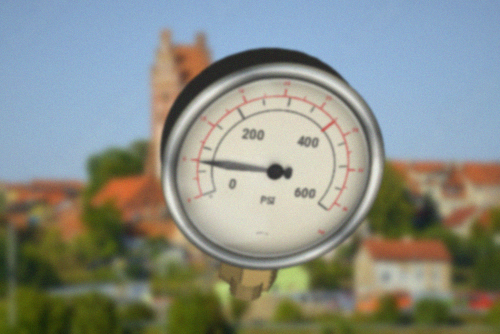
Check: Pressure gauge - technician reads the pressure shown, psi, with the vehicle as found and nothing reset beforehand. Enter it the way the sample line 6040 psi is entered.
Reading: 75 psi
